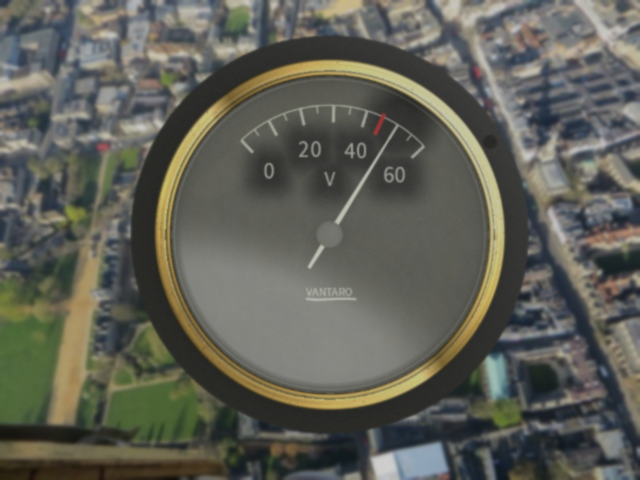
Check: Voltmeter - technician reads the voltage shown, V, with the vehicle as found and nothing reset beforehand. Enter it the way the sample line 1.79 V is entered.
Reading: 50 V
